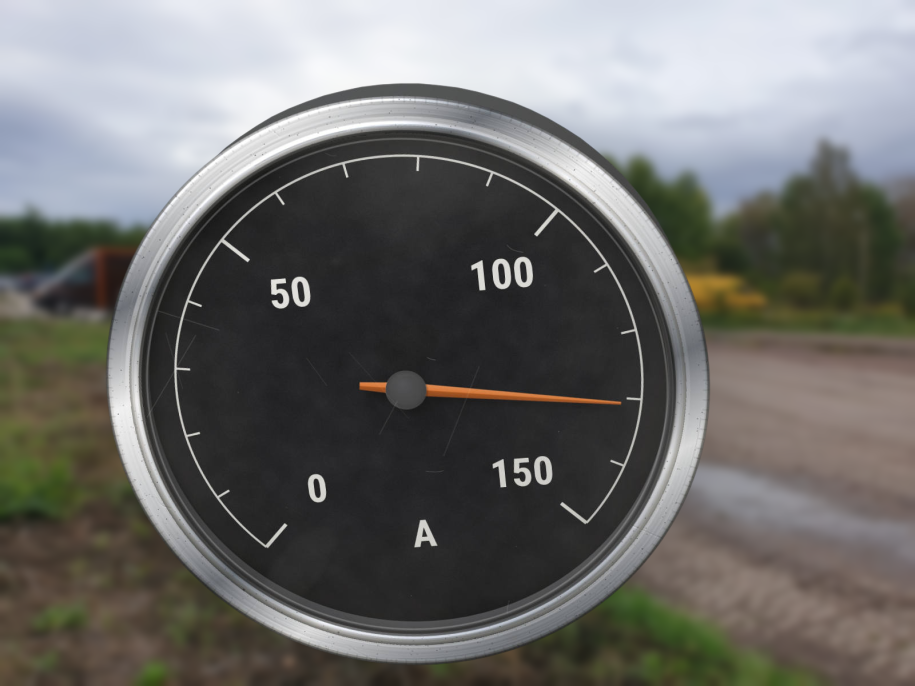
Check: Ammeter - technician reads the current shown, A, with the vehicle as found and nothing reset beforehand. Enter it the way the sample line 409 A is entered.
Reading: 130 A
